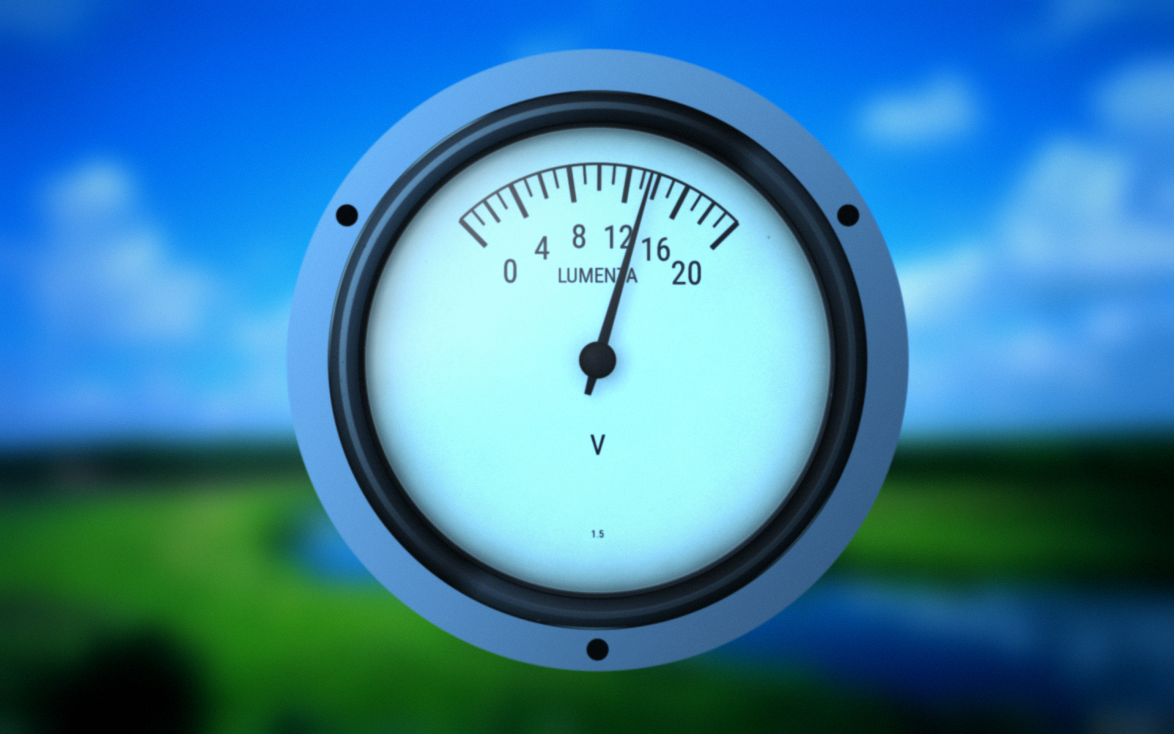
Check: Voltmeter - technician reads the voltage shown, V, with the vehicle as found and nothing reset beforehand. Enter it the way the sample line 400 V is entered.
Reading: 13.5 V
